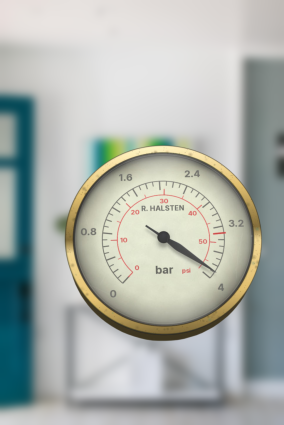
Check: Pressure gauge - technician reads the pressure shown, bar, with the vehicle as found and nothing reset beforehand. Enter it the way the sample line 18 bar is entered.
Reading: 3.9 bar
